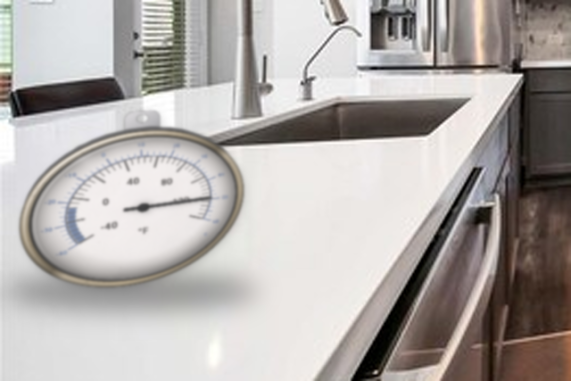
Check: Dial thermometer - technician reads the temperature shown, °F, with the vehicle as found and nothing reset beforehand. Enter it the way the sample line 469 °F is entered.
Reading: 120 °F
